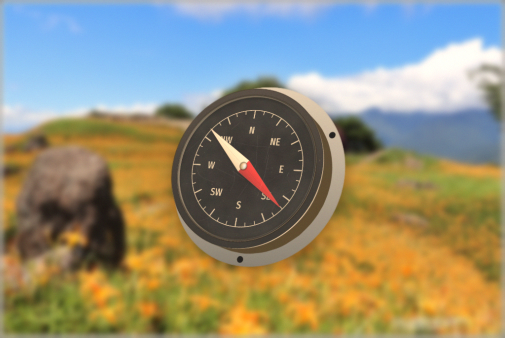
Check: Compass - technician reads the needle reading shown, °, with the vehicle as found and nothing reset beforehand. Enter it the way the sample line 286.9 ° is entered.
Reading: 130 °
